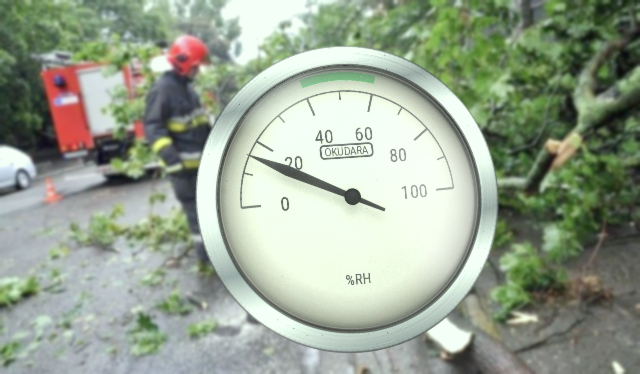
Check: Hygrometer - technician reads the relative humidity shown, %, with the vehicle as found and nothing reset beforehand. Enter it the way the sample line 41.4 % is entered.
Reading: 15 %
